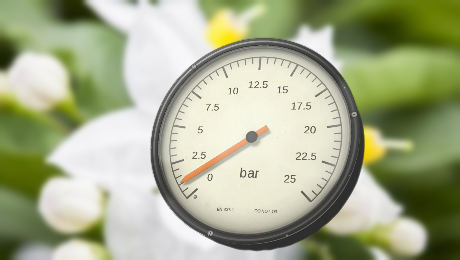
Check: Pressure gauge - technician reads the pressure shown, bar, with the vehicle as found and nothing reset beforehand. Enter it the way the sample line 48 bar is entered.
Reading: 1 bar
